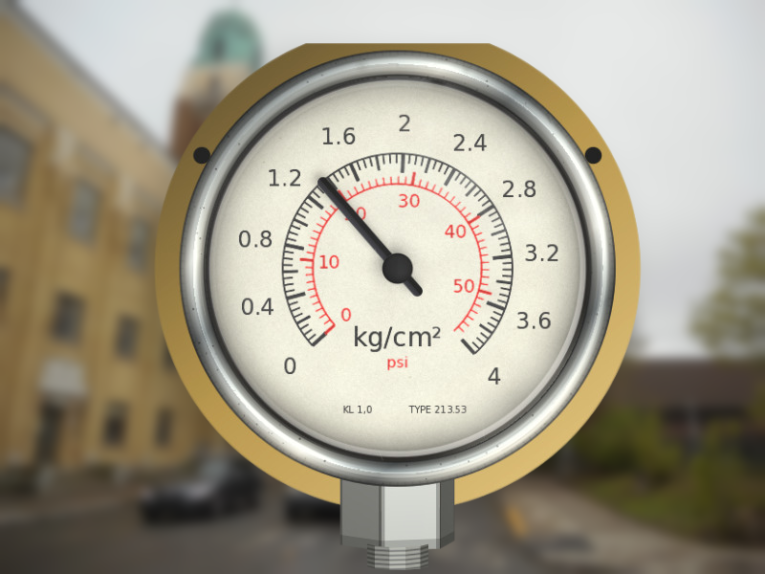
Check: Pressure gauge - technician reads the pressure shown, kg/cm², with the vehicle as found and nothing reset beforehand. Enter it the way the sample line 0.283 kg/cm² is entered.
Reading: 1.35 kg/cm²
